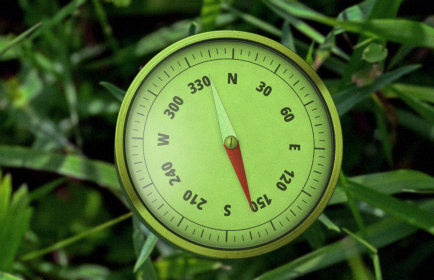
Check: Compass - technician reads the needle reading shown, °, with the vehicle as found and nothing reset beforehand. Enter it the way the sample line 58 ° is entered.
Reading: 160 °
